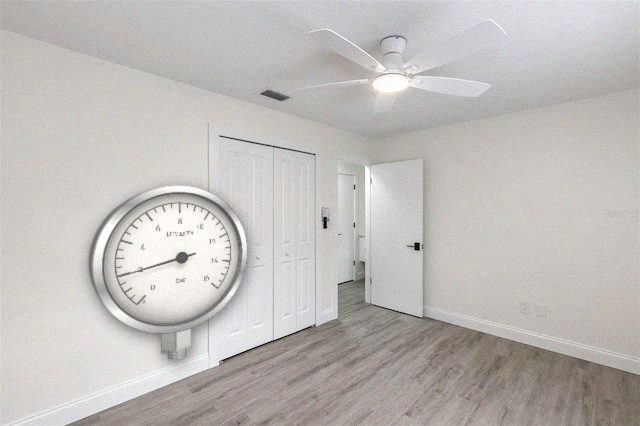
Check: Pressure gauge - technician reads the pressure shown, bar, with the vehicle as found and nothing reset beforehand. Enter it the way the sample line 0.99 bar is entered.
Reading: 2 bar
